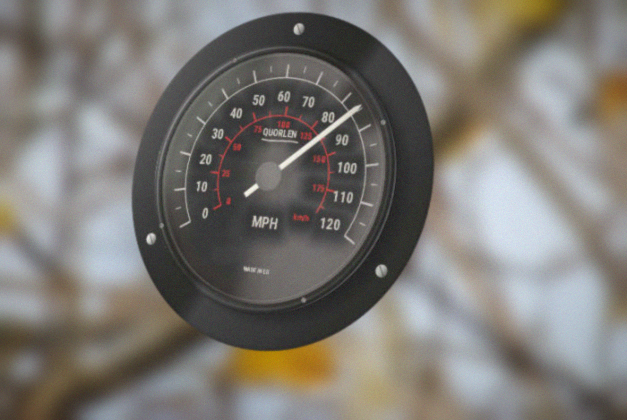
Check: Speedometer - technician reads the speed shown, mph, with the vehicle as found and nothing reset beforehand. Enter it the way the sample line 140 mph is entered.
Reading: 85 mph
